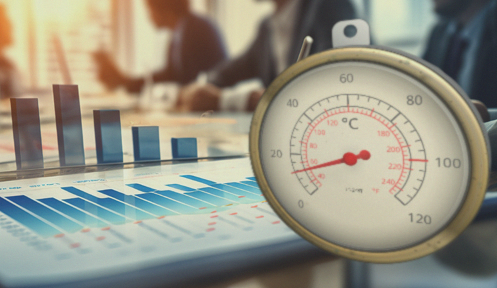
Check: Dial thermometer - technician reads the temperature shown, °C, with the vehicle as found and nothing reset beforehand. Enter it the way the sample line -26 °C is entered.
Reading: 12 °C
